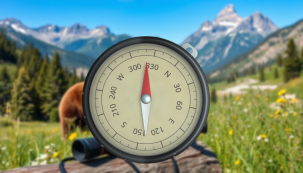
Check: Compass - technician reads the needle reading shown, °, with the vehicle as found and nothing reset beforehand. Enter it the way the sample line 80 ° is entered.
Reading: 320 °
